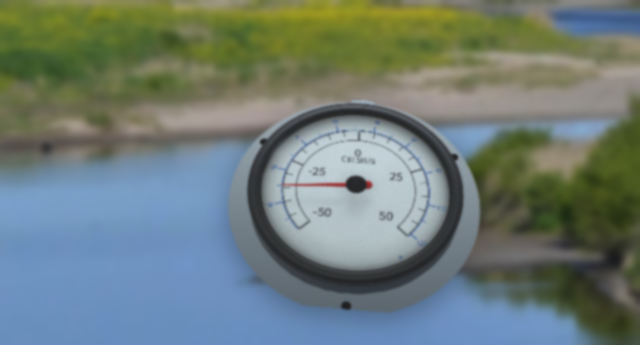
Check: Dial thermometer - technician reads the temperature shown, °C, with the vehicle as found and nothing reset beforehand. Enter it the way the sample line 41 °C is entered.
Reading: -35 °C
